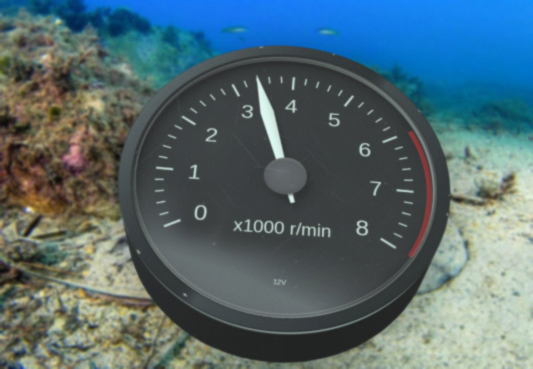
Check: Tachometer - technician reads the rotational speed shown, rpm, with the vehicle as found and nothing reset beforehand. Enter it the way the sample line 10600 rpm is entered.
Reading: 3400 rpm
